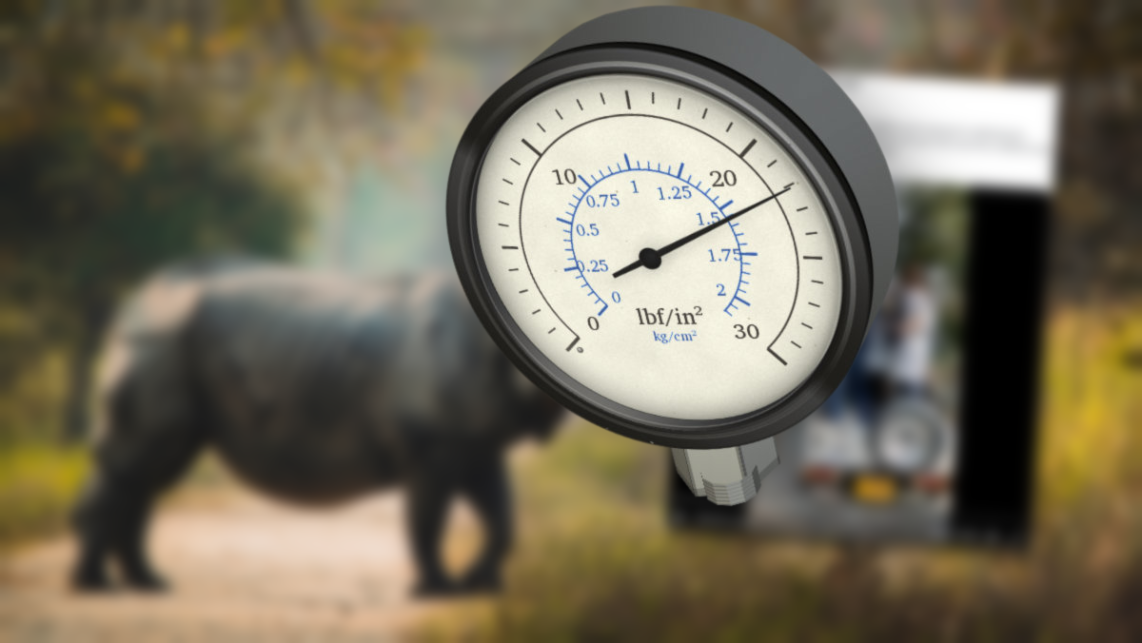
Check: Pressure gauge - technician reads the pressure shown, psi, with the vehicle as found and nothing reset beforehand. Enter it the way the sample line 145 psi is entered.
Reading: 22 psi
